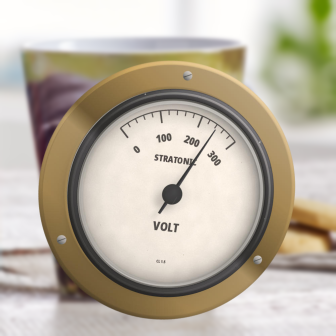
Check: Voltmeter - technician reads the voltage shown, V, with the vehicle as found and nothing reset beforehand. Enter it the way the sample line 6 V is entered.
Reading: 240 V
